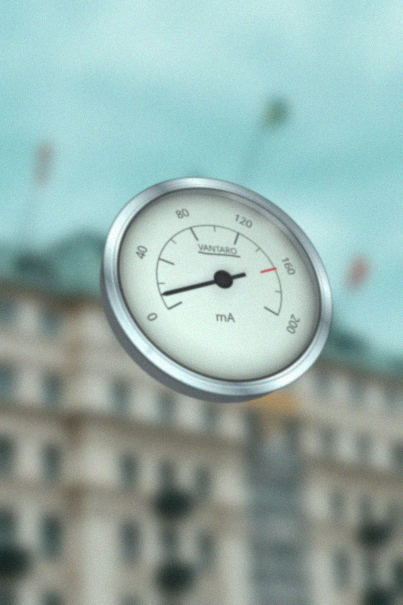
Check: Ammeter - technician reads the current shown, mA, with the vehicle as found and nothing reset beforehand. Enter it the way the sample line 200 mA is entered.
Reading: 10 mA
